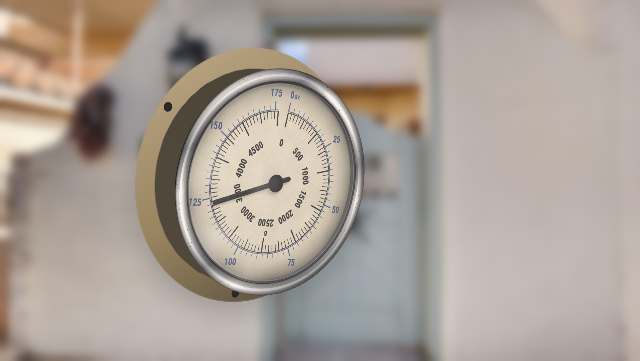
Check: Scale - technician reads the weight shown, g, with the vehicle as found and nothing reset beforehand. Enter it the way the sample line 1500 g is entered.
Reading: 3500 g
